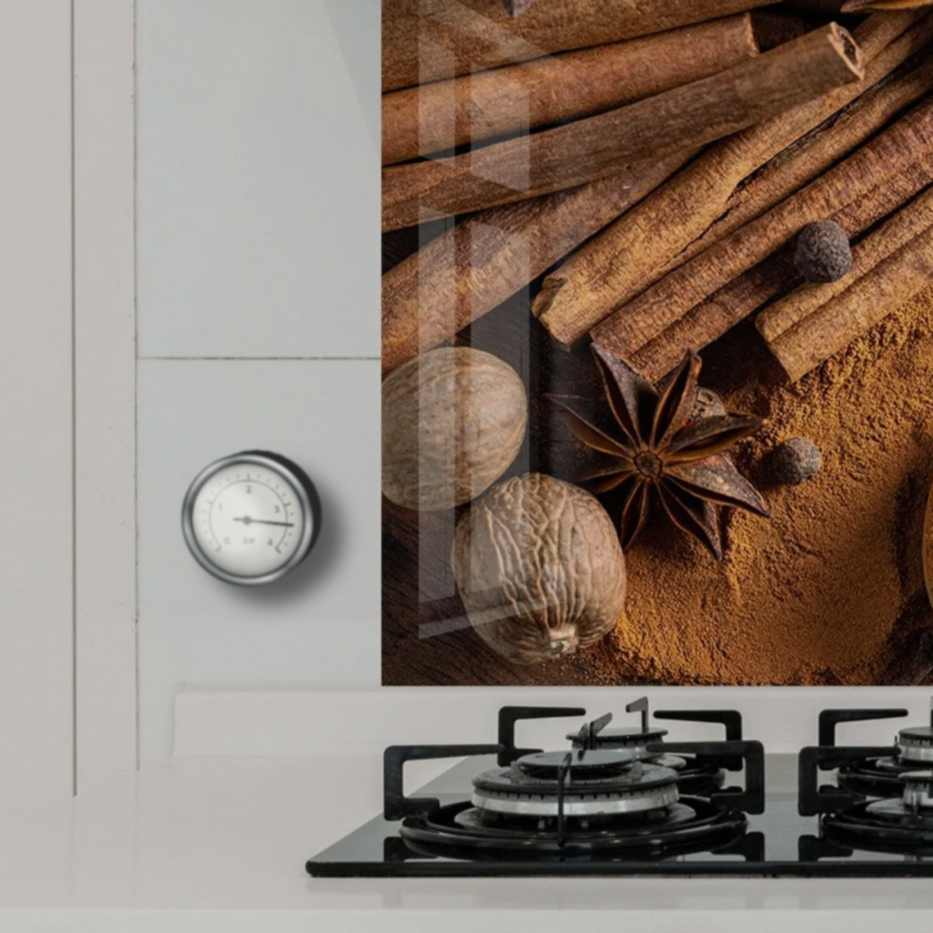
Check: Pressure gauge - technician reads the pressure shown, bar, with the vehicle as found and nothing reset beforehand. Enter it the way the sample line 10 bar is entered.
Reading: 3.4 bar
